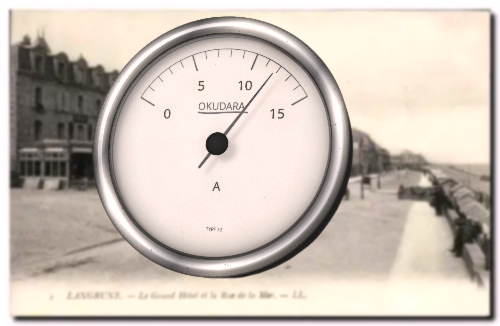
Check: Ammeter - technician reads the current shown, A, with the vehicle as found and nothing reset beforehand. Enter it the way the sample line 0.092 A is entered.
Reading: 12 A
